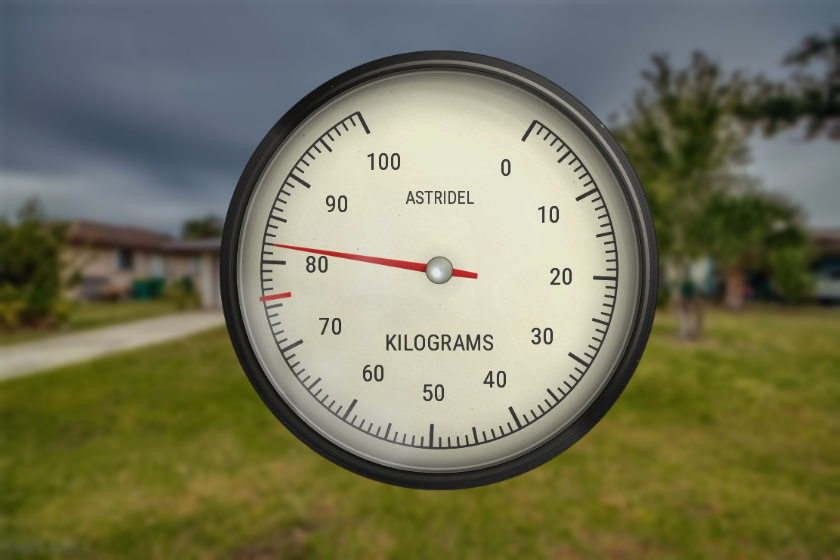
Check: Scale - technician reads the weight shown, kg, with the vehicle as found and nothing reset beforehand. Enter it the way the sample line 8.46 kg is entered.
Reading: 82 kg
